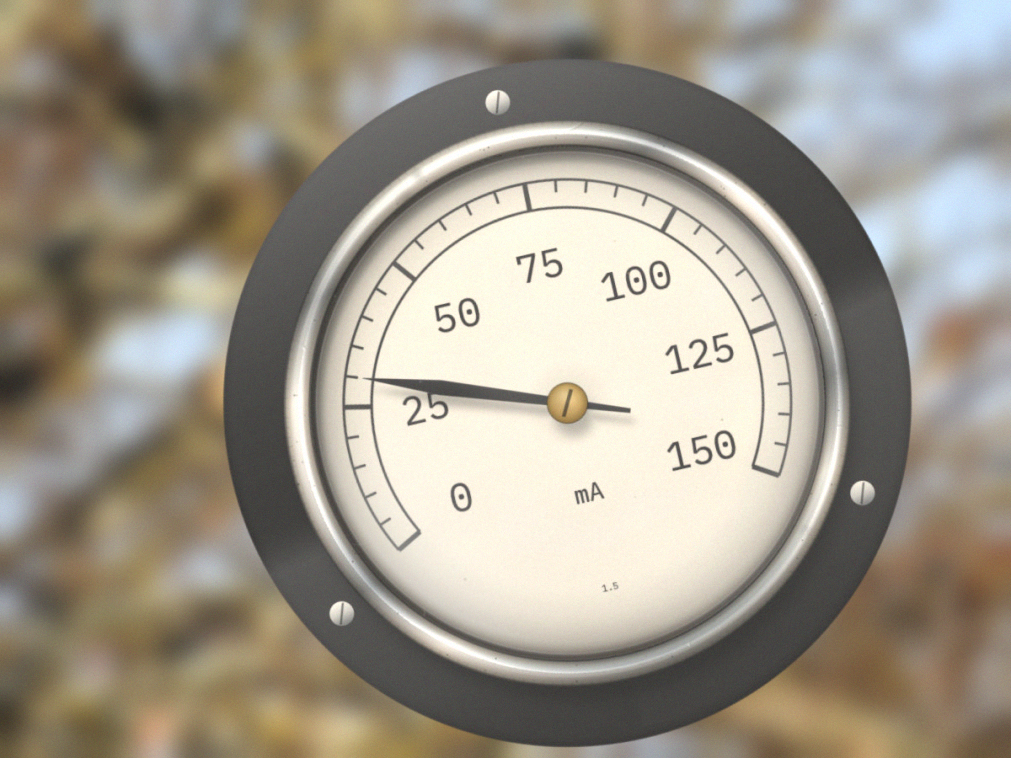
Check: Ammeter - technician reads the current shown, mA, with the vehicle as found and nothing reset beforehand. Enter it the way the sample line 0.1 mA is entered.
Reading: 30 mA
